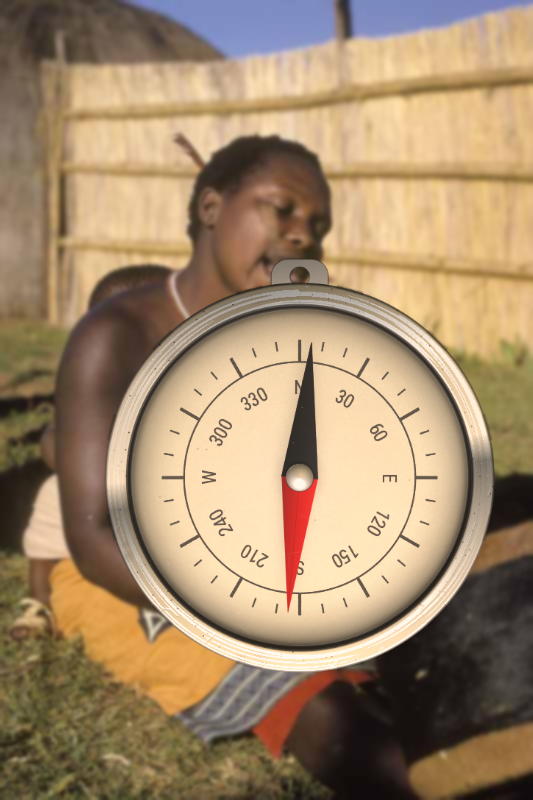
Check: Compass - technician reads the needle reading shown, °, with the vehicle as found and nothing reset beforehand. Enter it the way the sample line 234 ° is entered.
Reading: 185 °
